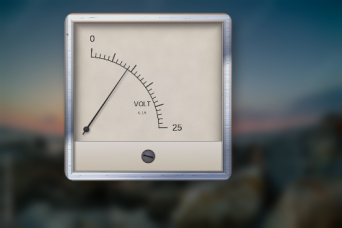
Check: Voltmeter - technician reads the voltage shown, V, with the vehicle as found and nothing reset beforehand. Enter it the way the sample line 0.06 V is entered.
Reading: 9 V
